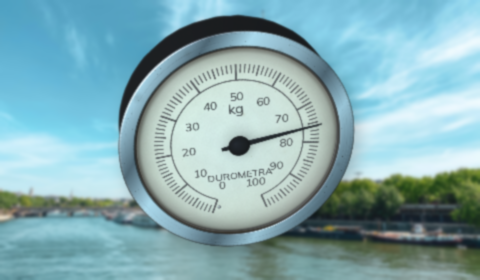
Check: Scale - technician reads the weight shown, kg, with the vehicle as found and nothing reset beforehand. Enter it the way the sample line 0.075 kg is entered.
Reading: 75 kg
